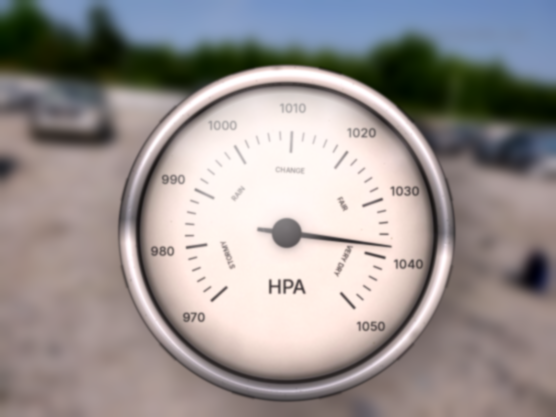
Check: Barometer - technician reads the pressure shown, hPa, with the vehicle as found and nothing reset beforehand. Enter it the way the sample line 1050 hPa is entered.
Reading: 1038 hPa
